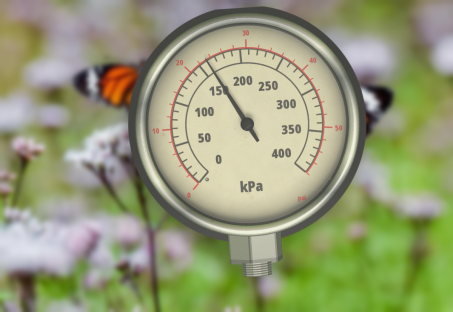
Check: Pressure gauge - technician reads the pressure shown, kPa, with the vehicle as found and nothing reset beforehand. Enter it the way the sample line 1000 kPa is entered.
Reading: 160 kPa
